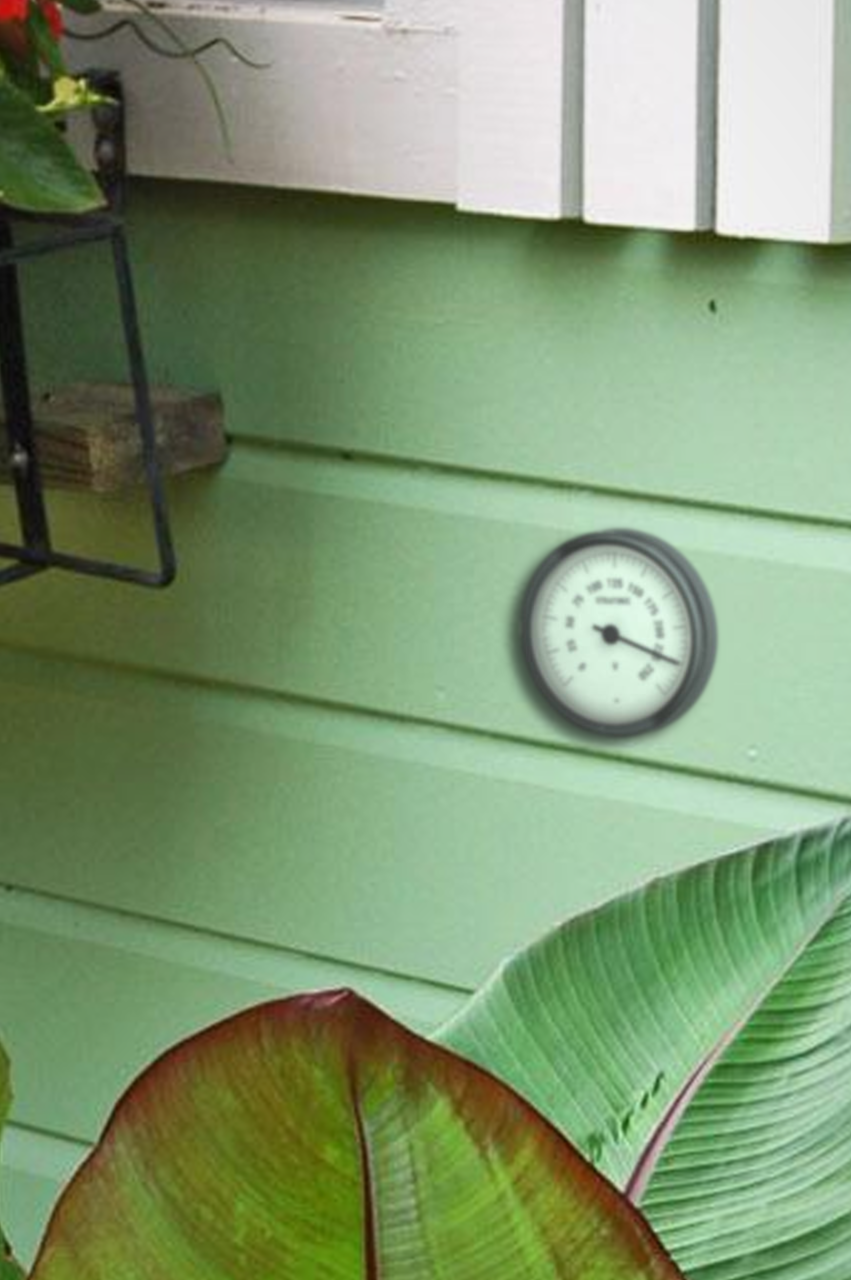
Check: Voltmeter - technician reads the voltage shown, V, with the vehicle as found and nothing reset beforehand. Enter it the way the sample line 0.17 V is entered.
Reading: 225 V
